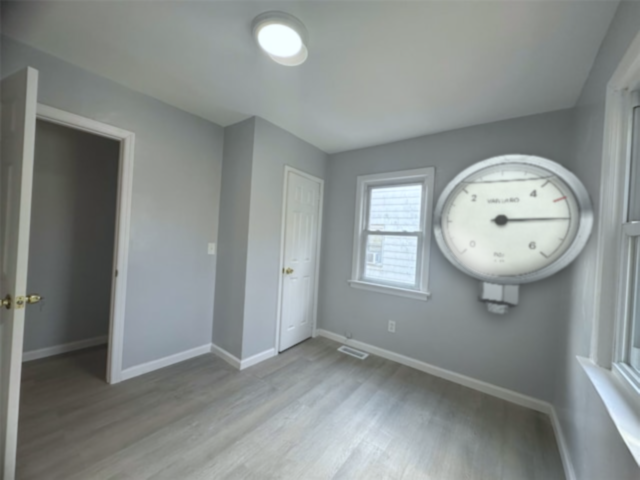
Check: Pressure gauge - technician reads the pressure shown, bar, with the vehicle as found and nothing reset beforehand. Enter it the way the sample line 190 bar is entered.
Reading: 5 bar
